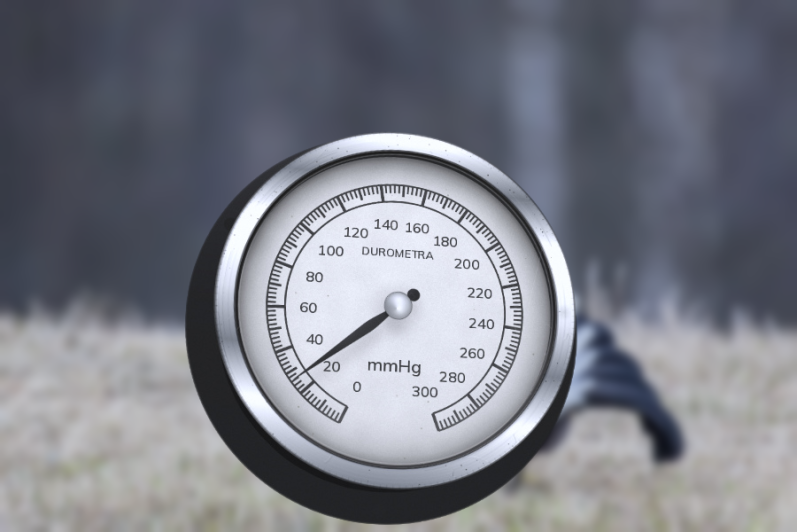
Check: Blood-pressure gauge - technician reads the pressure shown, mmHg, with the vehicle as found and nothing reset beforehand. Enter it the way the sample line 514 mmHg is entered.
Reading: 26 mmHg
